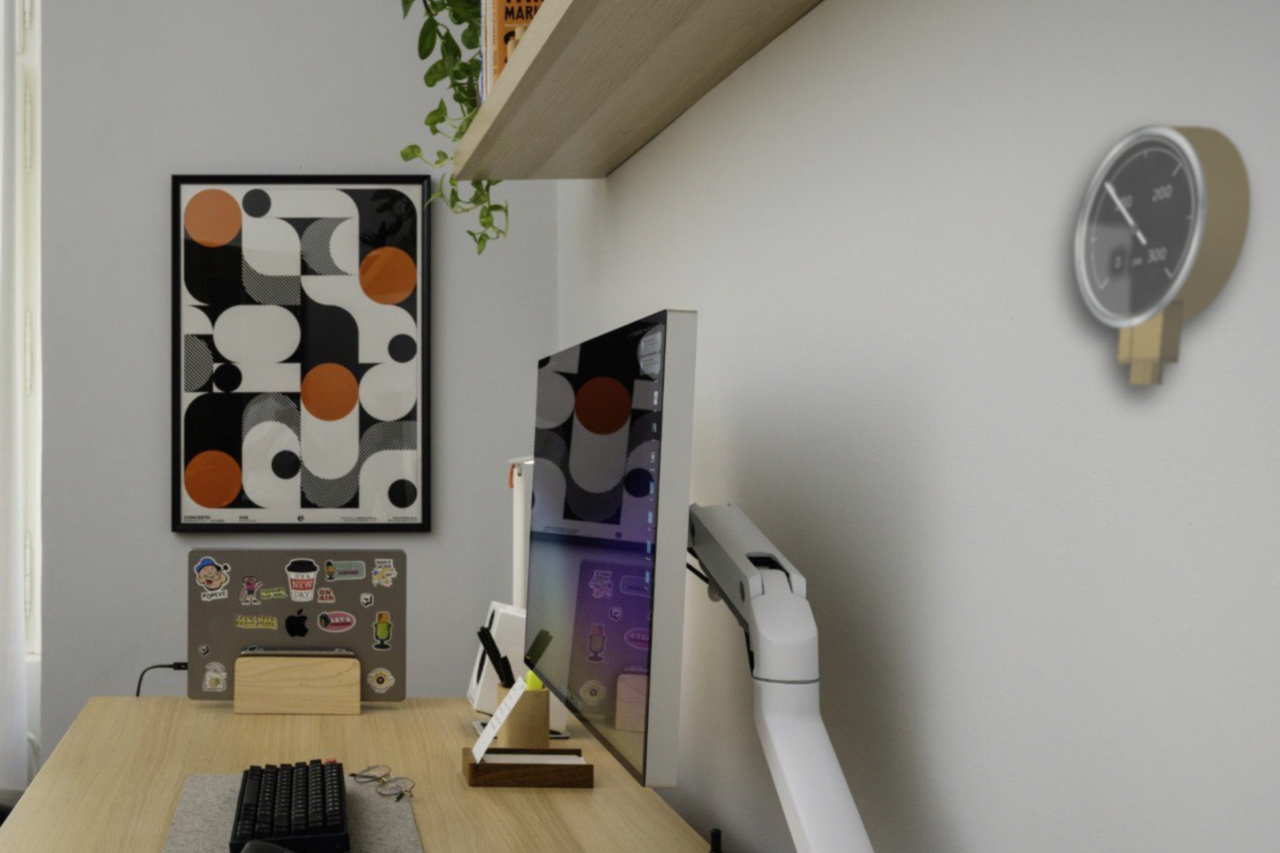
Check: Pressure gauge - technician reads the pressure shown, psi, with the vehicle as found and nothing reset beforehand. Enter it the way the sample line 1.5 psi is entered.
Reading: 100 psi
